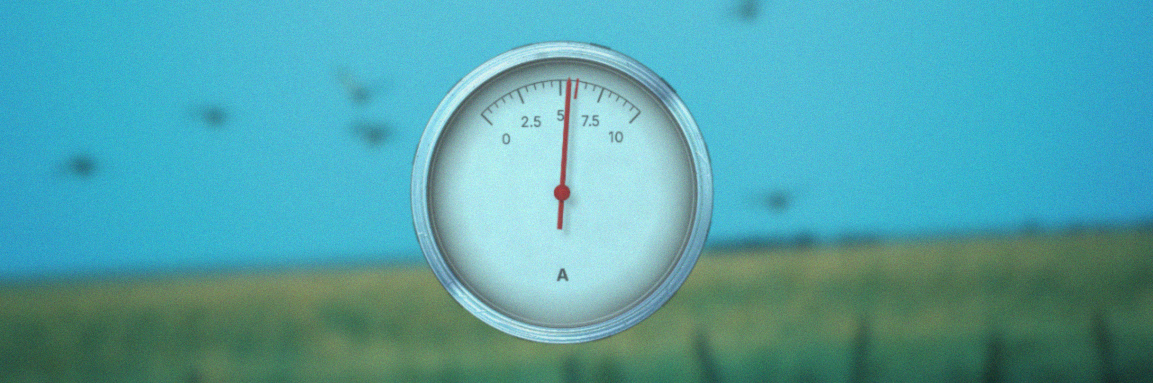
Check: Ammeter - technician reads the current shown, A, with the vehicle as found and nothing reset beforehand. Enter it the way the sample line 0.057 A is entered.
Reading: 5.5 A
